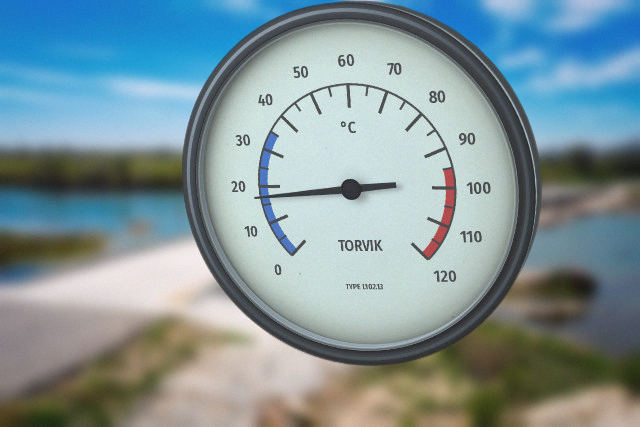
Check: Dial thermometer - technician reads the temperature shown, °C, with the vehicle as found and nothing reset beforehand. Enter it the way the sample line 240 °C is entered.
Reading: 17.5 °C
